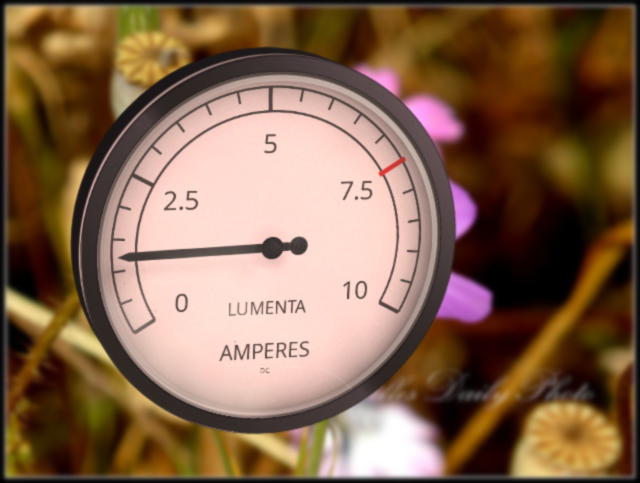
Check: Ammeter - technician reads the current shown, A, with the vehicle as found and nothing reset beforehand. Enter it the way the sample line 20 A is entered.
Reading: 1.25 A
